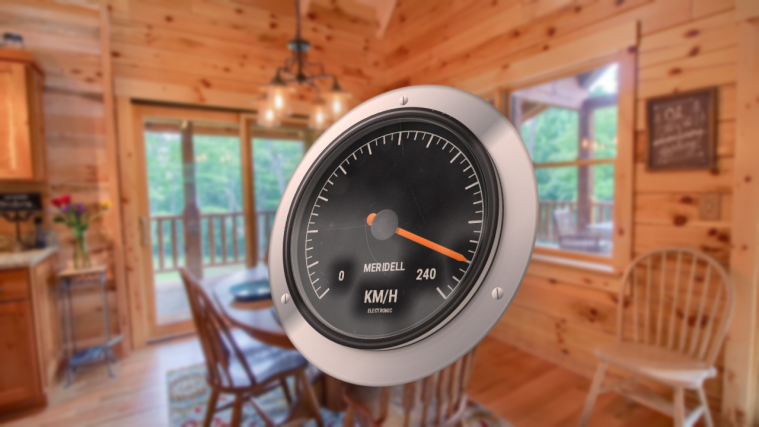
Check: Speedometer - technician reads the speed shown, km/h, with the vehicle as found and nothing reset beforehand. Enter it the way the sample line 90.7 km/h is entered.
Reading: 220 km/h
